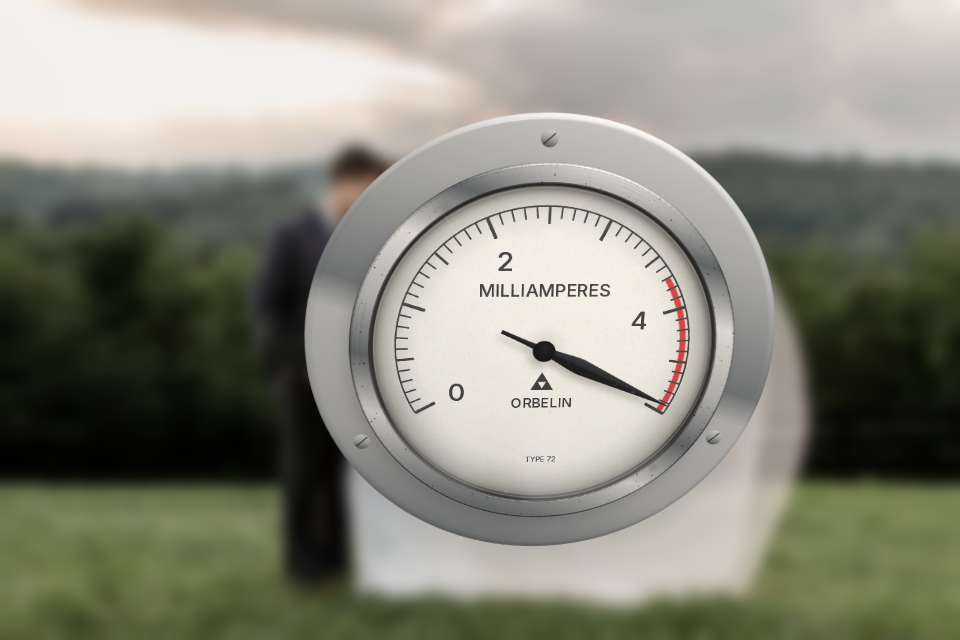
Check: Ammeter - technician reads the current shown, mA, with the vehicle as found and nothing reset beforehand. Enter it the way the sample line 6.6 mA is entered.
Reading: 4.9 mA
